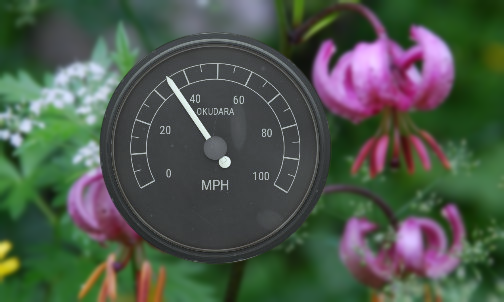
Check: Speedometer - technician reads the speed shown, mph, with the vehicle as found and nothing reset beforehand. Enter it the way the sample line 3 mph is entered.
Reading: 35 mph
